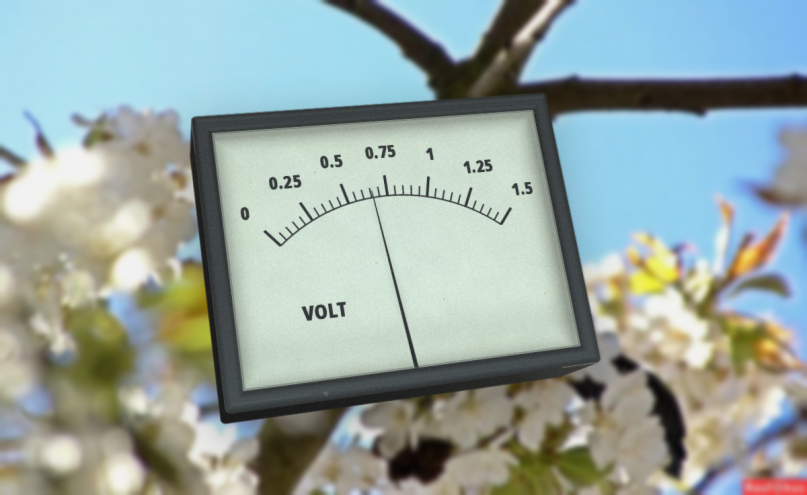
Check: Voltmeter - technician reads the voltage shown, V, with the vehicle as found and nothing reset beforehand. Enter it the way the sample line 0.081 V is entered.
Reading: 0.65 V
